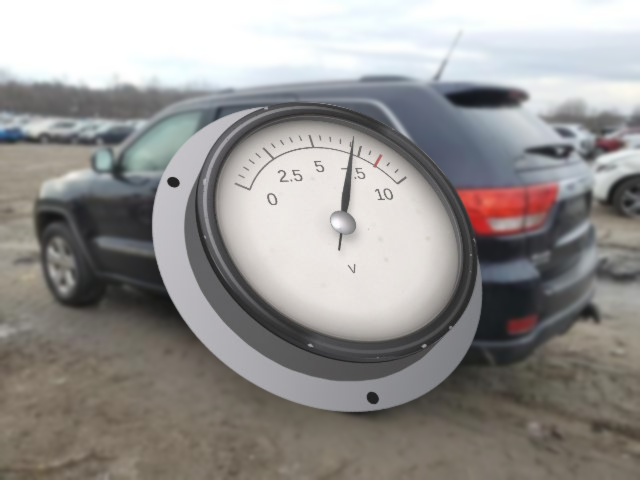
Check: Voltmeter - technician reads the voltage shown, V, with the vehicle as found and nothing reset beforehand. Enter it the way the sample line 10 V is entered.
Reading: 7 V
